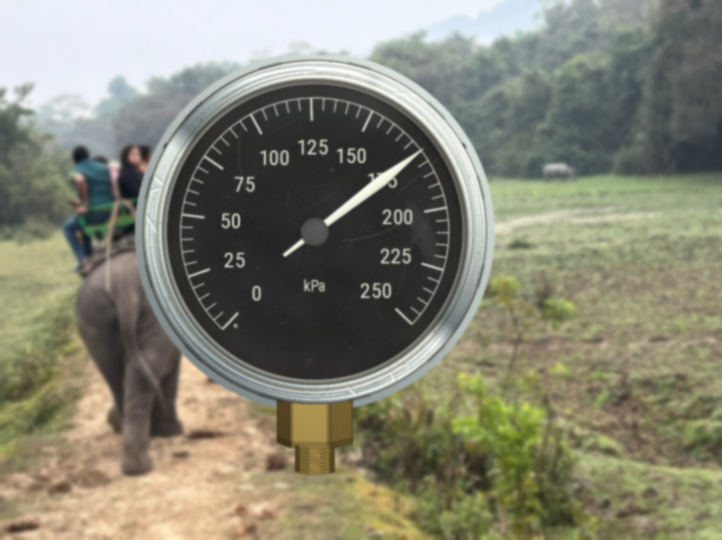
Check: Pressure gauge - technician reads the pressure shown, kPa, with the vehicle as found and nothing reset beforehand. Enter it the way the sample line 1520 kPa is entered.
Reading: 175 kPa
